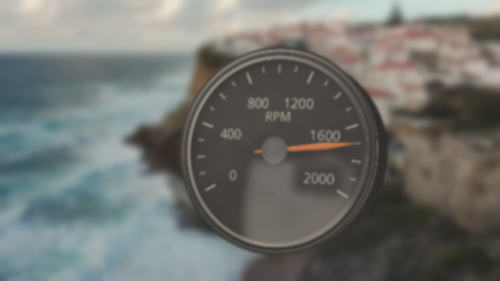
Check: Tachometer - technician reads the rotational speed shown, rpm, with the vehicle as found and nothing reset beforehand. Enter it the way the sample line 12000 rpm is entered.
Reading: 1700 rpm
